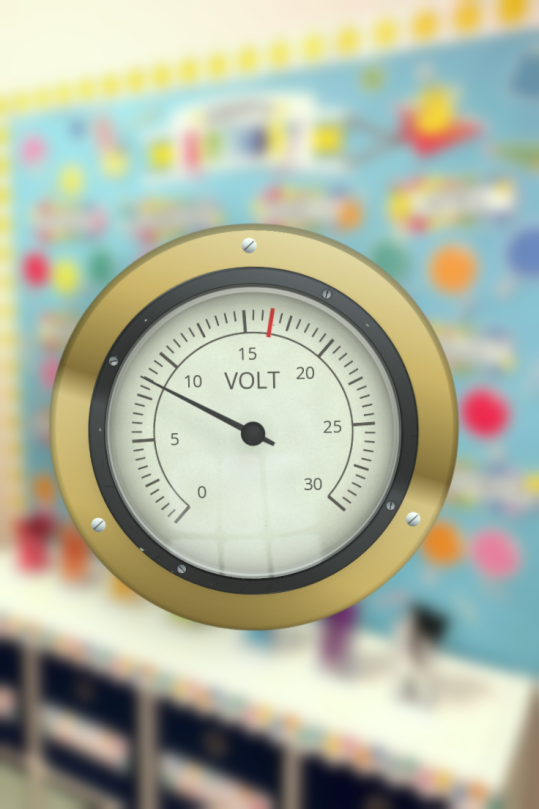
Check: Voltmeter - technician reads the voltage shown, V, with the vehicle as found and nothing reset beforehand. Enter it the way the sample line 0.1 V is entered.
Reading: 8.5 V
